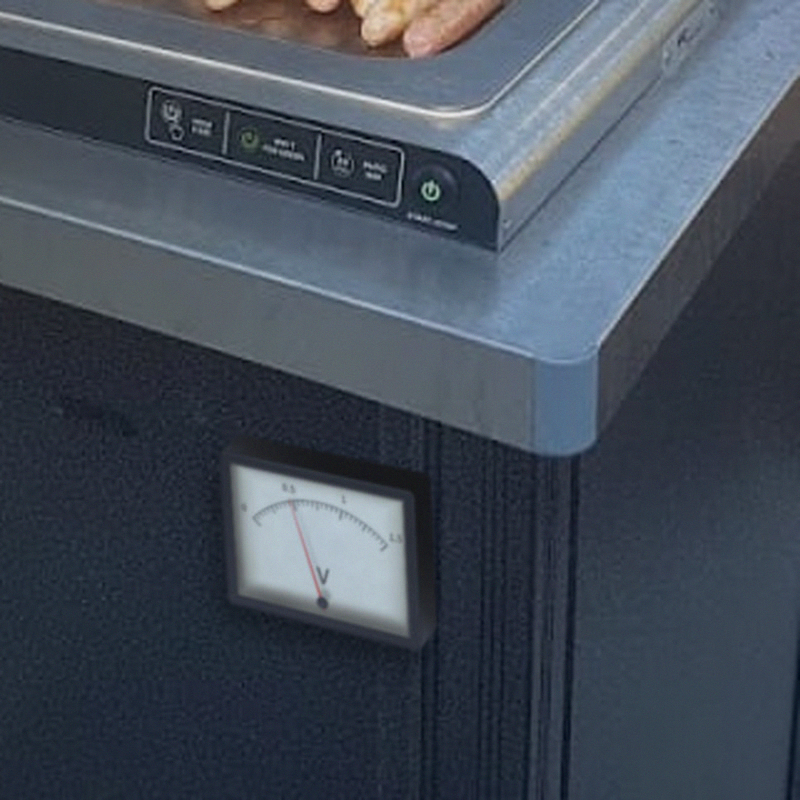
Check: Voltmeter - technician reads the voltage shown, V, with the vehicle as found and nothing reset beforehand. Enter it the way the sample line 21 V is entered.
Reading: 0.5 V
